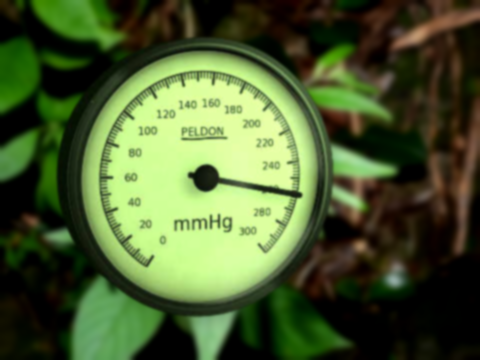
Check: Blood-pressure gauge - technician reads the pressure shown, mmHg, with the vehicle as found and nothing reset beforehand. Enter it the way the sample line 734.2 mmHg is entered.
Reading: 260 mmHg
